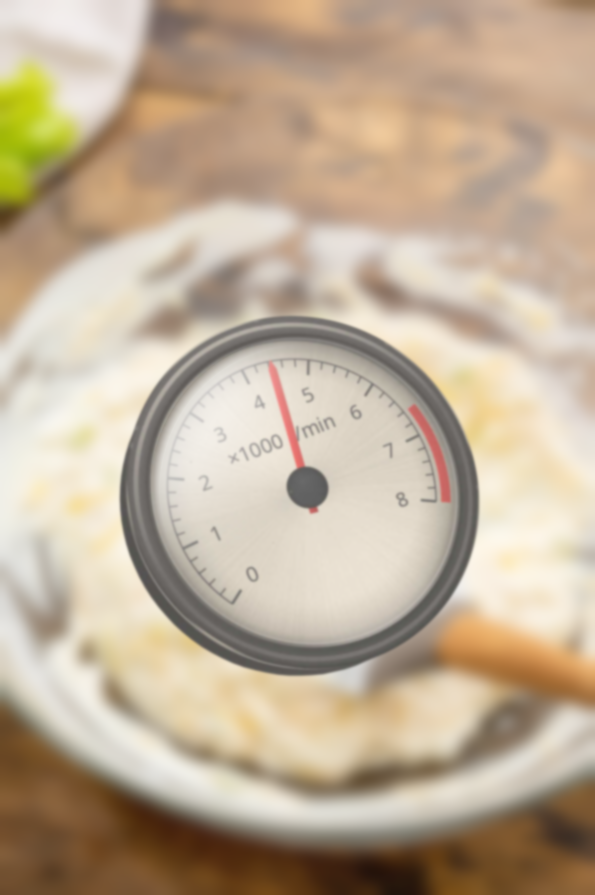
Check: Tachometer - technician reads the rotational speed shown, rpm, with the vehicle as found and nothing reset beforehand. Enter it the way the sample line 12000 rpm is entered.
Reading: 4400 rpm
